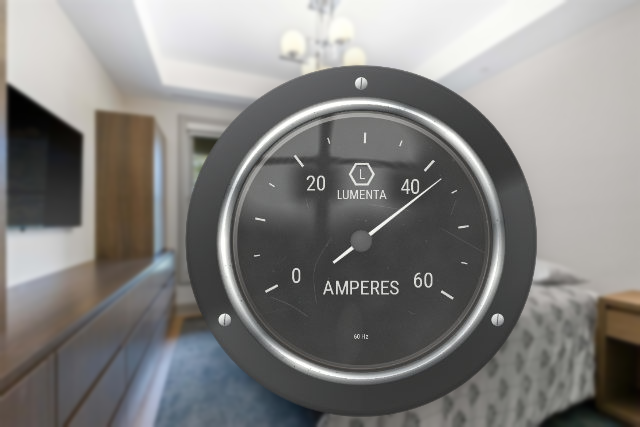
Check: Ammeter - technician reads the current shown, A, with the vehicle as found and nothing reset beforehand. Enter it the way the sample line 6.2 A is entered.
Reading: 42.5 A
